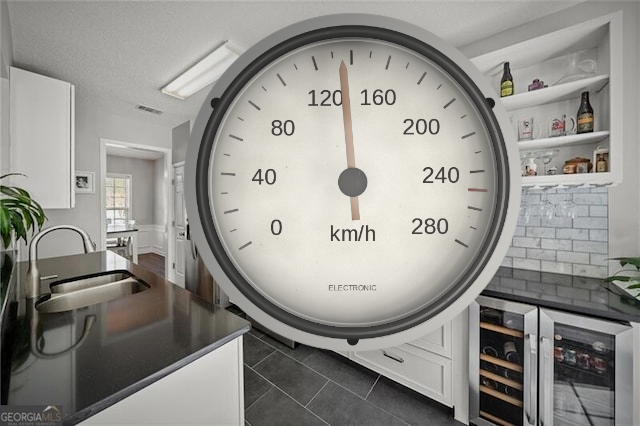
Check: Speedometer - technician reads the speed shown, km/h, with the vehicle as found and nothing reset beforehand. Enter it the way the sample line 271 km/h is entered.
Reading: 135 km/h
